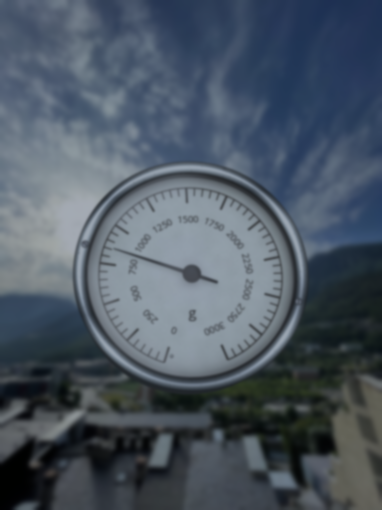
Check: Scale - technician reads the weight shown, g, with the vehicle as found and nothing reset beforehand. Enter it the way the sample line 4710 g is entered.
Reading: 850 g
